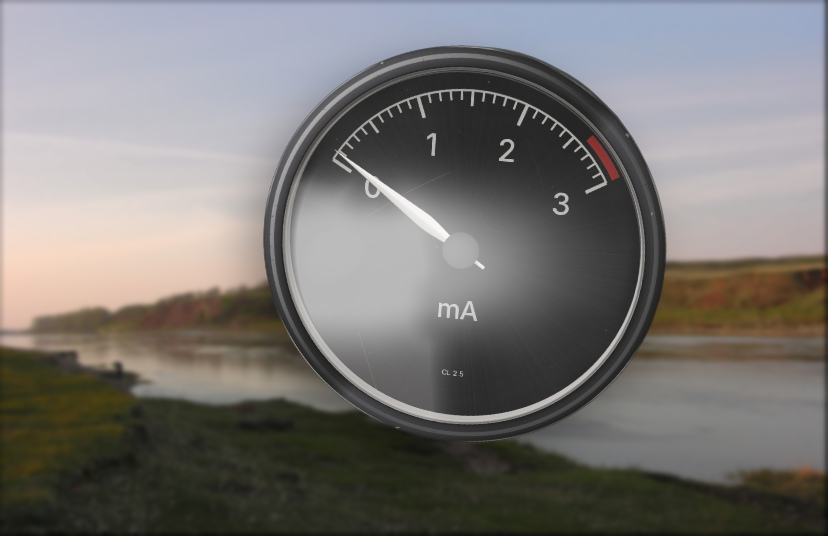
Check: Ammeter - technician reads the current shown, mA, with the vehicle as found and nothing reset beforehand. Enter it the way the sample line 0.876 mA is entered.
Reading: 0.1 mA
